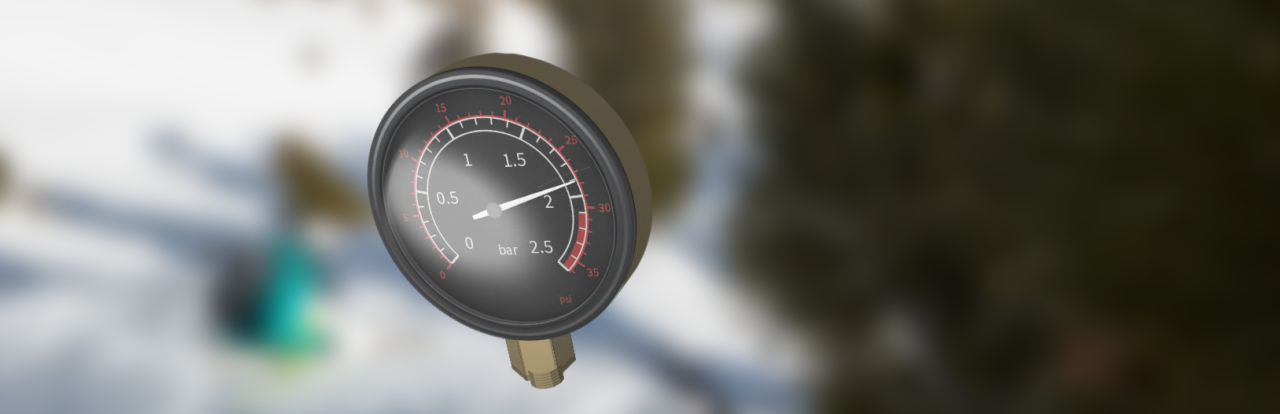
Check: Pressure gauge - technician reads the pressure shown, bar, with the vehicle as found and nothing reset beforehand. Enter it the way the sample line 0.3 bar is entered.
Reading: 1.9 bar
